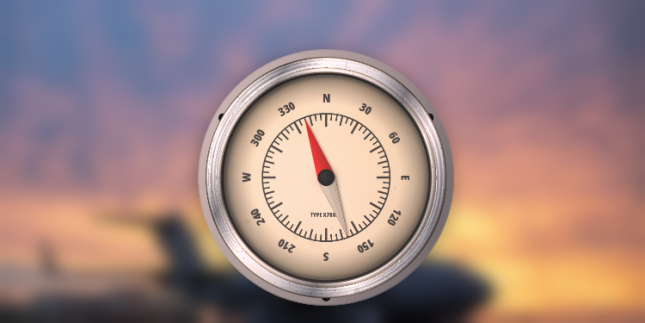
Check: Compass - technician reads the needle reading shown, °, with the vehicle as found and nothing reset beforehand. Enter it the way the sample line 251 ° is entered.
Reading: 340 °
